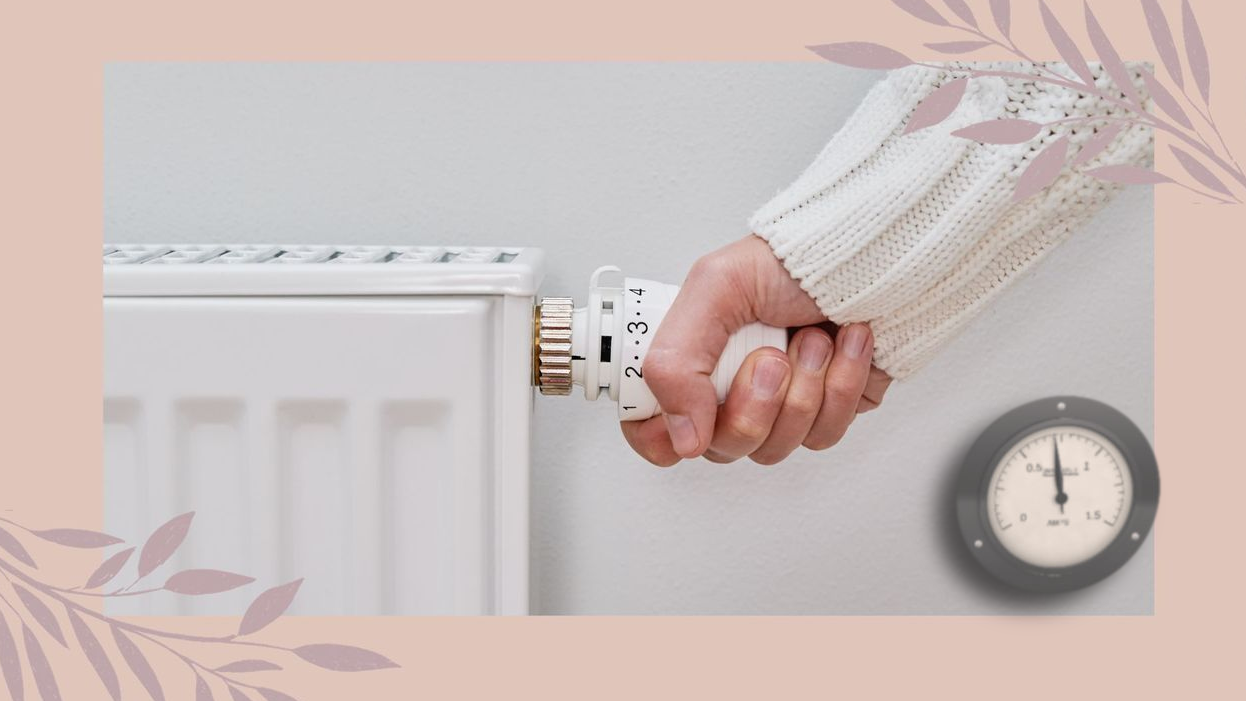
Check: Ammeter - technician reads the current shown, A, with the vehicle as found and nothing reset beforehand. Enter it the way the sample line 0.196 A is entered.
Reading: 0.7 A
